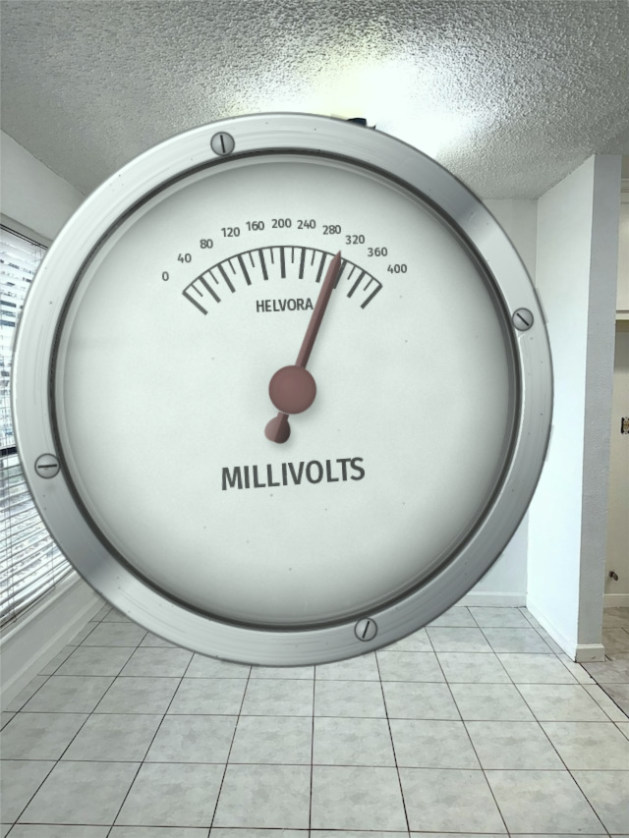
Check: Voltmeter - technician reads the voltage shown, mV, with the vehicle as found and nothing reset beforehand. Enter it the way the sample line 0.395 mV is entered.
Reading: 300 mV
